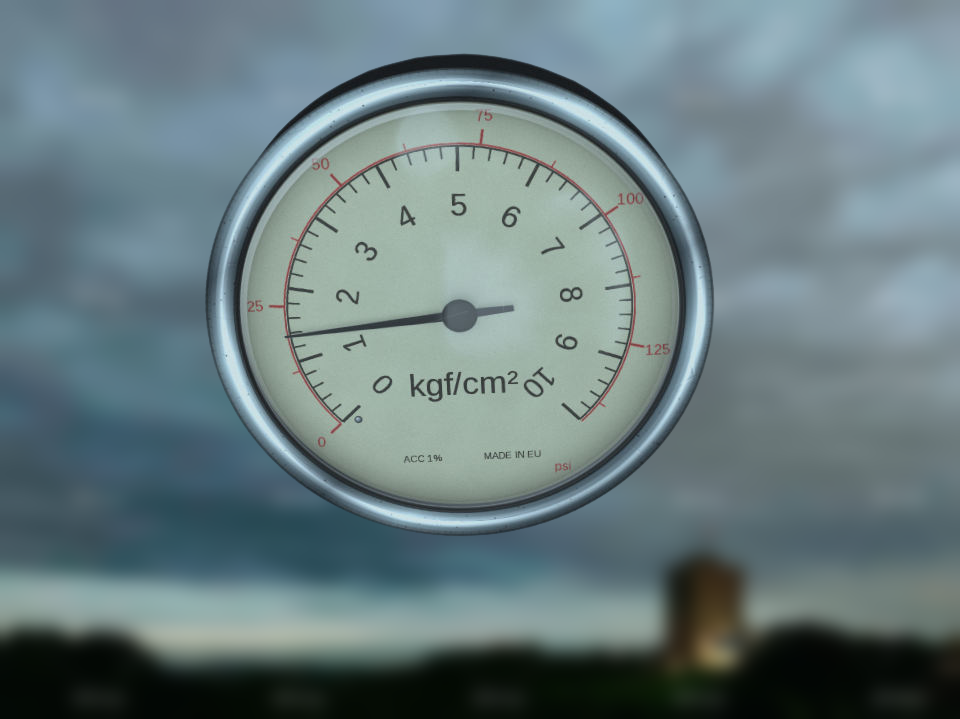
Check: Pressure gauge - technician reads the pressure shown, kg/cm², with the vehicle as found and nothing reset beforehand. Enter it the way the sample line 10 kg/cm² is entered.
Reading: 1.4 kg/cm²
